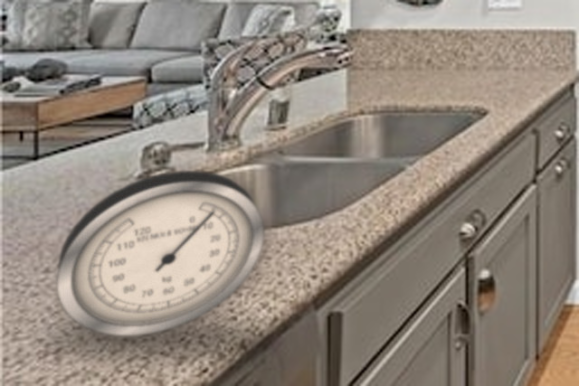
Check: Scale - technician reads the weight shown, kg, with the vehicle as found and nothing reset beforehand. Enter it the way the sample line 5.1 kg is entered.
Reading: 5 kg
